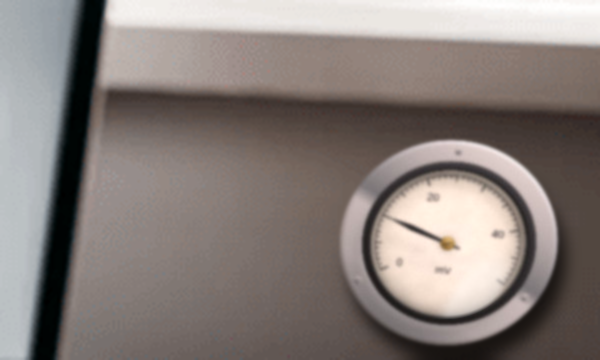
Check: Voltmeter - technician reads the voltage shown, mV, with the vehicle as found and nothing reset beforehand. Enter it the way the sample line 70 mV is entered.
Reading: 10 mV
